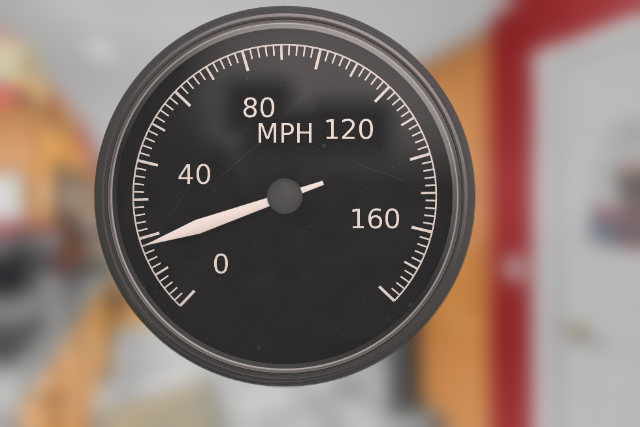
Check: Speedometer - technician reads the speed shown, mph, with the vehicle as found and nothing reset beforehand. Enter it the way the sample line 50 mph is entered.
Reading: 18 mph
